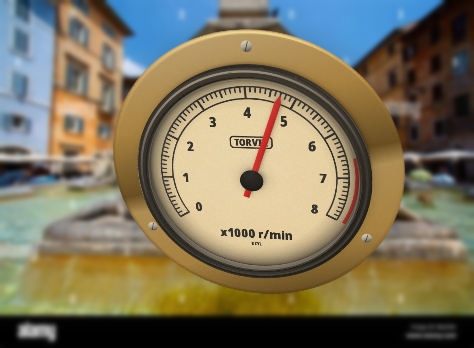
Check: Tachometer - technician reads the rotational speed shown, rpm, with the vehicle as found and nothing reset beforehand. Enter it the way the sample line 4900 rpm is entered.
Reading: 4700 rpm
